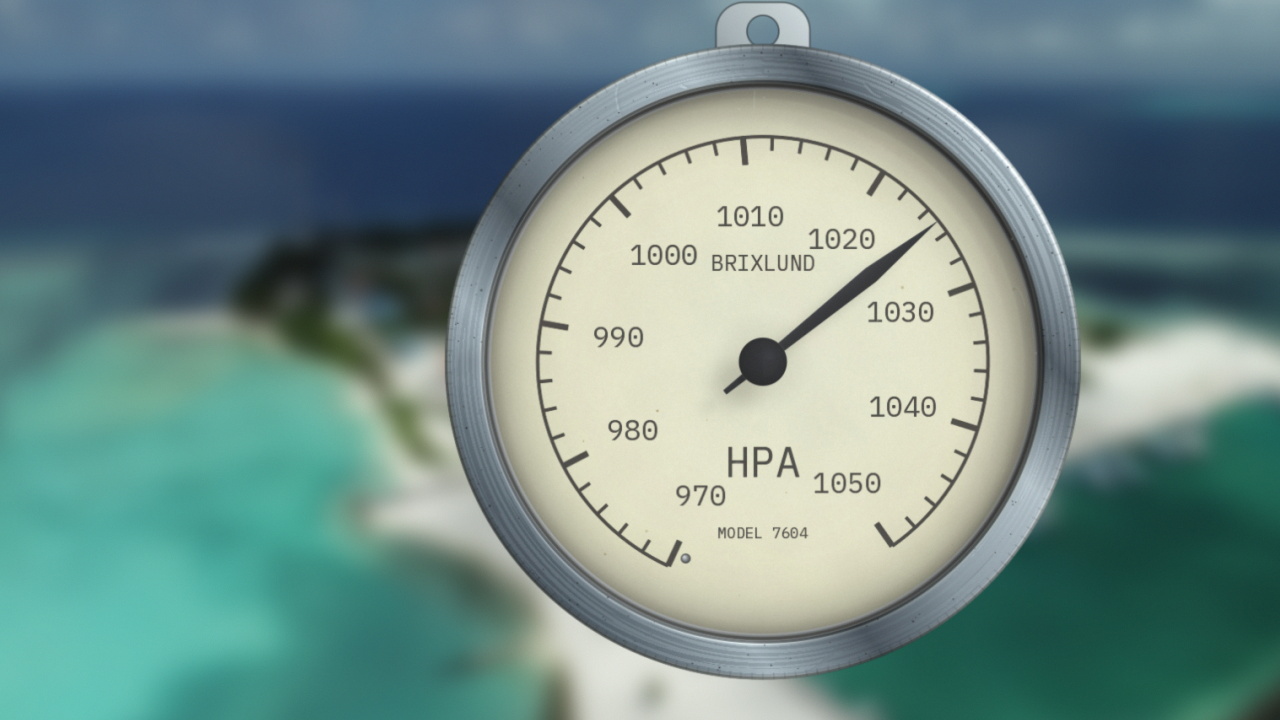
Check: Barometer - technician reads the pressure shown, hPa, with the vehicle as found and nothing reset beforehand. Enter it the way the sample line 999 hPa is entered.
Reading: 1025 hPa
